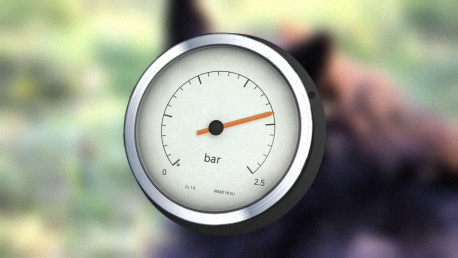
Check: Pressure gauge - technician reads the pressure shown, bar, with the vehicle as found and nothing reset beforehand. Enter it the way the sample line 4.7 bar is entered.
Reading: 1.9 bar
